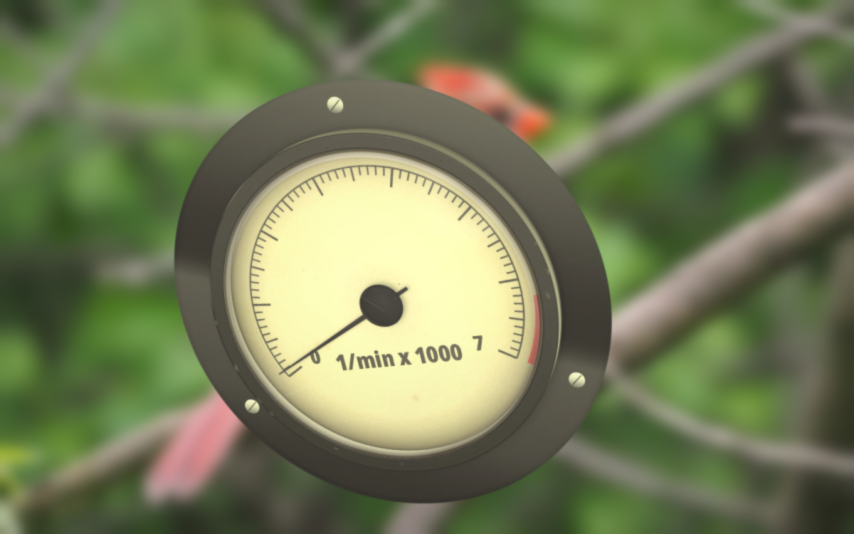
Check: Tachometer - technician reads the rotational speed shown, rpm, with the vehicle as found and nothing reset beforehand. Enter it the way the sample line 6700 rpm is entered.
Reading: 100 rpm
